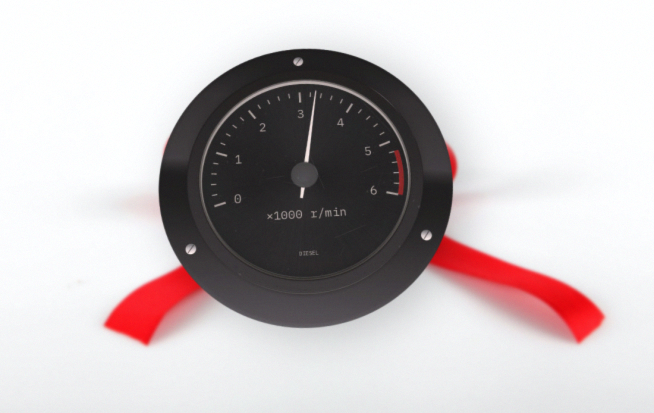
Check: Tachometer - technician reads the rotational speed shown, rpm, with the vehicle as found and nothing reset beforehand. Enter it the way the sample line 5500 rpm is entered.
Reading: 3300 rpm
